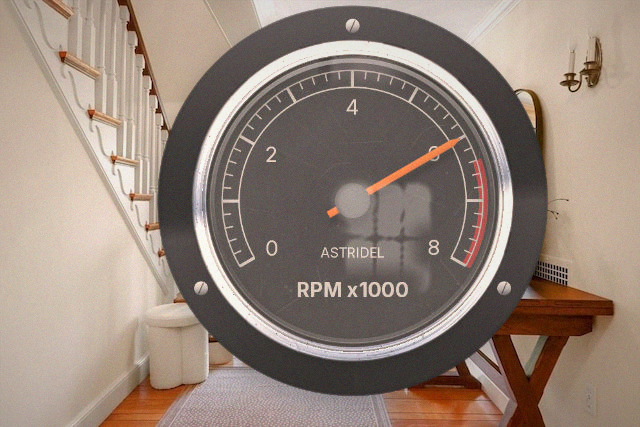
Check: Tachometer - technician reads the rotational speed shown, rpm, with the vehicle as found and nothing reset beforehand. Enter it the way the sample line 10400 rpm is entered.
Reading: 6000 rpm
